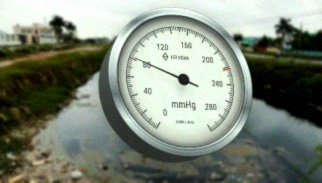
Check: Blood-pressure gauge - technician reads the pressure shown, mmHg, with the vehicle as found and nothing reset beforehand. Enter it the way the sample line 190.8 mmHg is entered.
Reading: 80 mmHg
